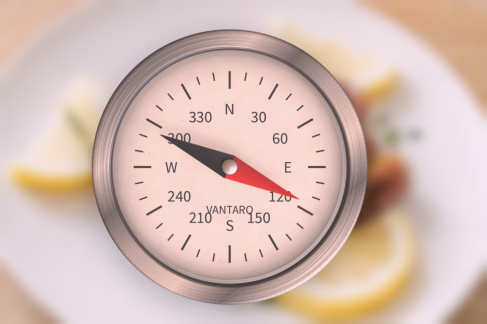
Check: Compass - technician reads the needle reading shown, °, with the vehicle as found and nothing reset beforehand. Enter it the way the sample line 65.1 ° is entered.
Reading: 115 °
